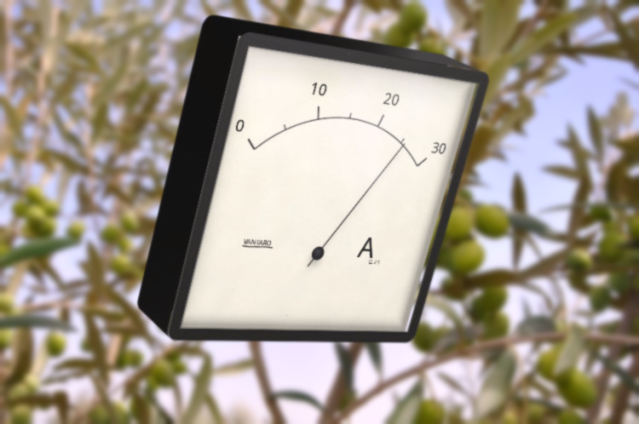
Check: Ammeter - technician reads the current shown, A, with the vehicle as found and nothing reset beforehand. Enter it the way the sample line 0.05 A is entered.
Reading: 25 A
